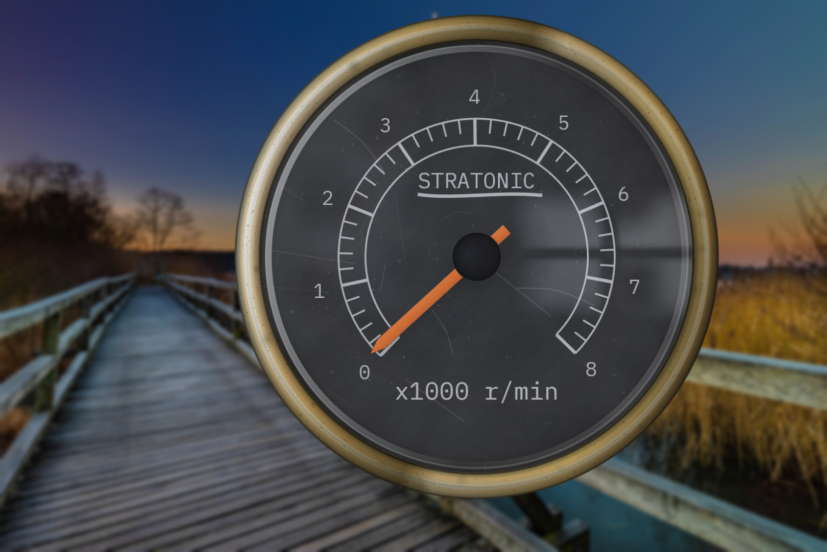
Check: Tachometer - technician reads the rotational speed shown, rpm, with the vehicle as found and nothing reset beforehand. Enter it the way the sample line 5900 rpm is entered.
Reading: 100 rpm
